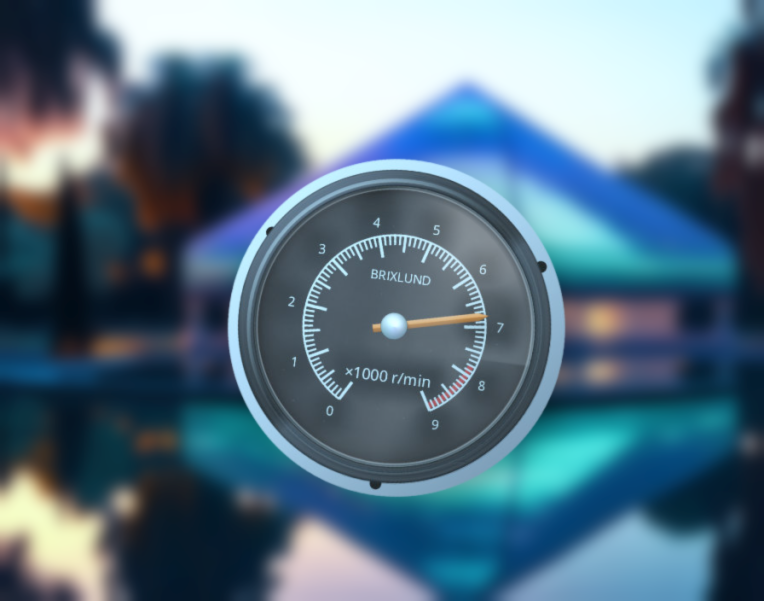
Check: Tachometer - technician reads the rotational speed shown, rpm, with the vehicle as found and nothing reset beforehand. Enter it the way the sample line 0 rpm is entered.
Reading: 6800 rpm
